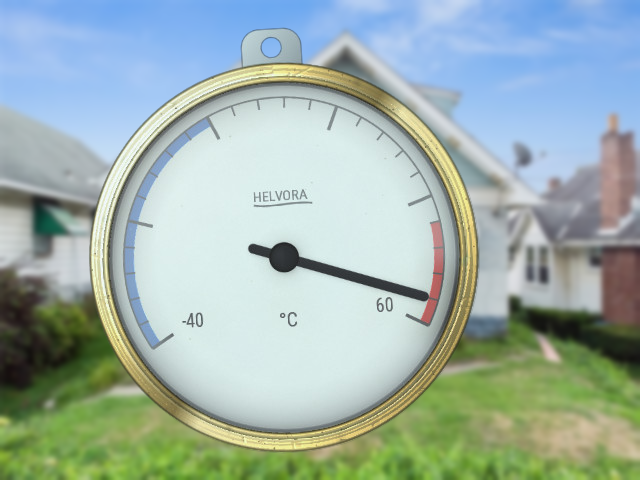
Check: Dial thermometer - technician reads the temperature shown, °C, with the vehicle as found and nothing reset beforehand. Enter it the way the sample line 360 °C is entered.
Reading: 56 °C
